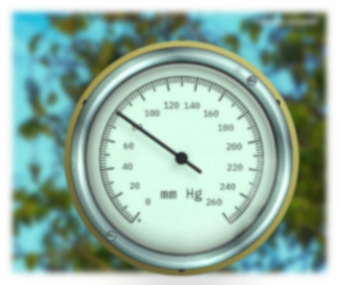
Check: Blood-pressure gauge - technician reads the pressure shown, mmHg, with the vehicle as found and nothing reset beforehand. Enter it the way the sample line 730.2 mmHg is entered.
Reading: 80 mmHg
